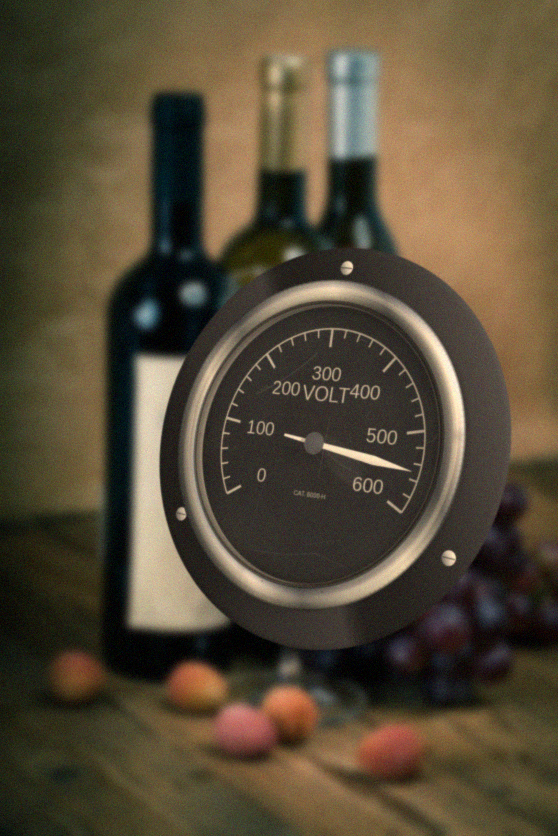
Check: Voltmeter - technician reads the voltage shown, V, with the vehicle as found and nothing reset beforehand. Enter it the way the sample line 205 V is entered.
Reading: 550 V
